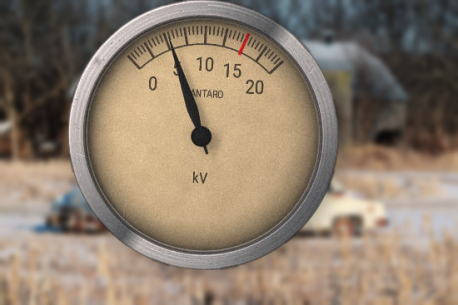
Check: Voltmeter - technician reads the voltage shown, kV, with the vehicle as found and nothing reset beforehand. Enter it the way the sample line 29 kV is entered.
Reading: 5.5 kV
